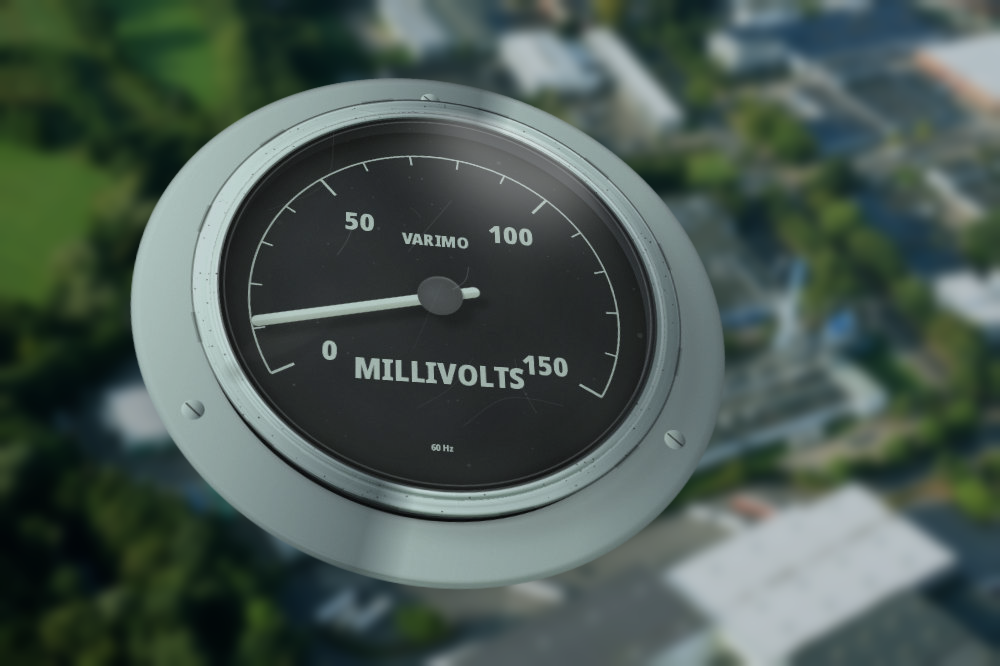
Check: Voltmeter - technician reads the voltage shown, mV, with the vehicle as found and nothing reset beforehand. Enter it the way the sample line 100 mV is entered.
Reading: 10 mV
